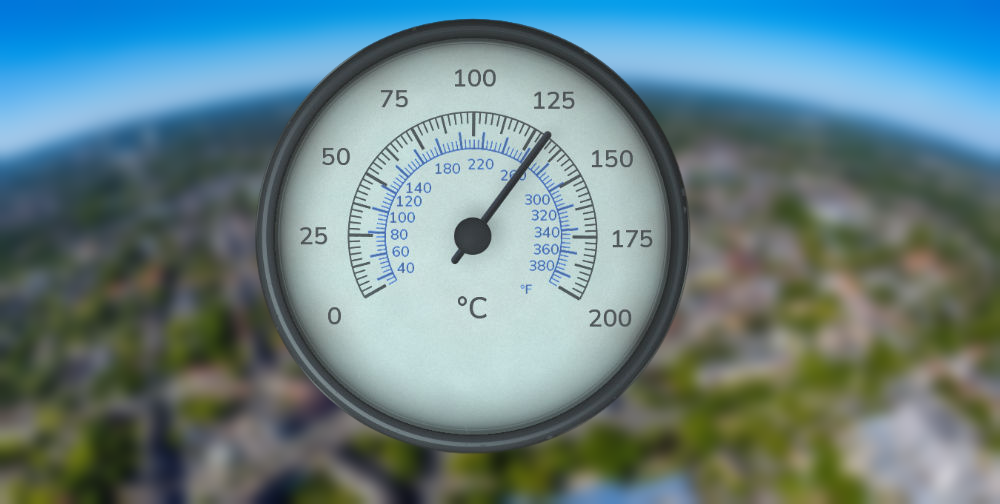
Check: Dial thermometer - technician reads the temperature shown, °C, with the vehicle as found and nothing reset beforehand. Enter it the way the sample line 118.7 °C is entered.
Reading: 130 °C
